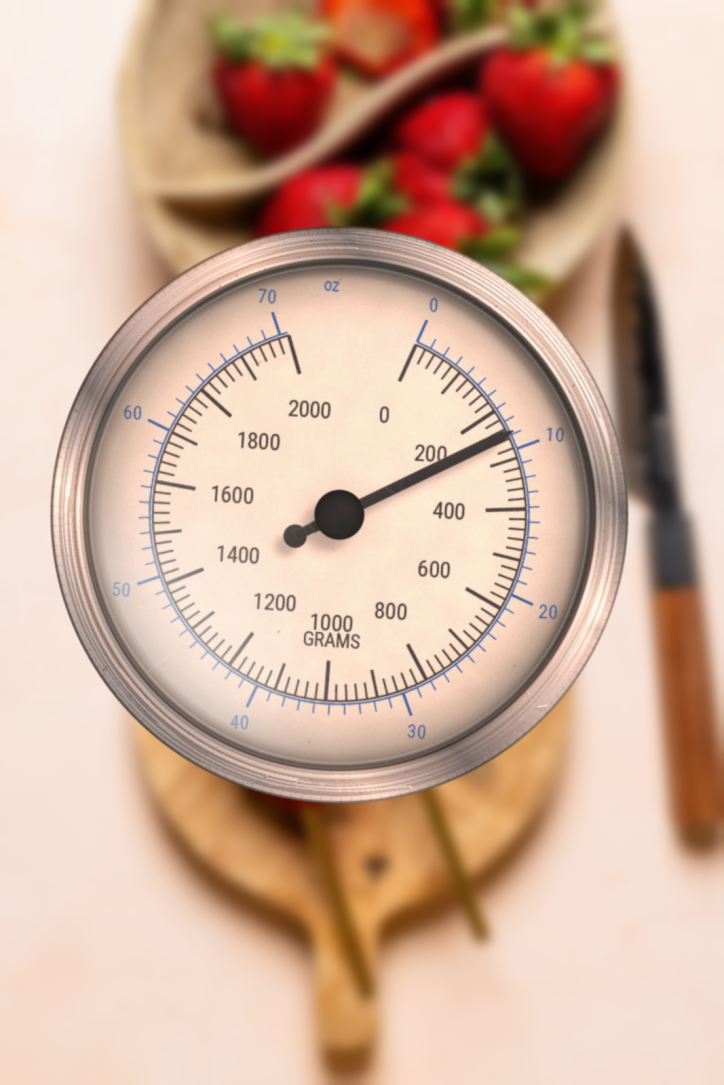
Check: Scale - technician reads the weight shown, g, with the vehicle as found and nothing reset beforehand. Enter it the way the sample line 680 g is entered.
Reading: 250 g
